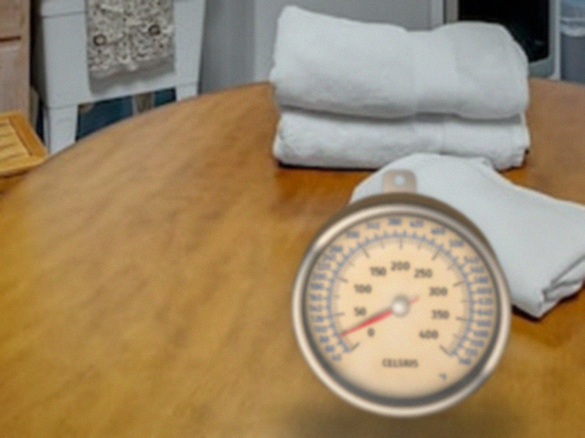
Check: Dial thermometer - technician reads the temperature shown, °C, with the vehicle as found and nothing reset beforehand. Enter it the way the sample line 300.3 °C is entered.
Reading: 25 °C
